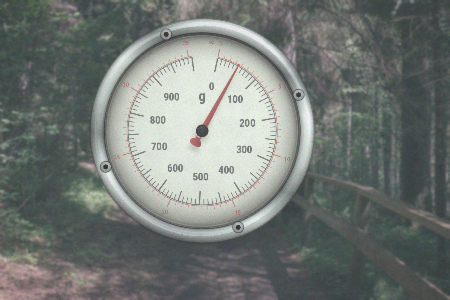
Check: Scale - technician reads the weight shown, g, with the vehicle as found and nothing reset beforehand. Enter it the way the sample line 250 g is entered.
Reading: 50 g
